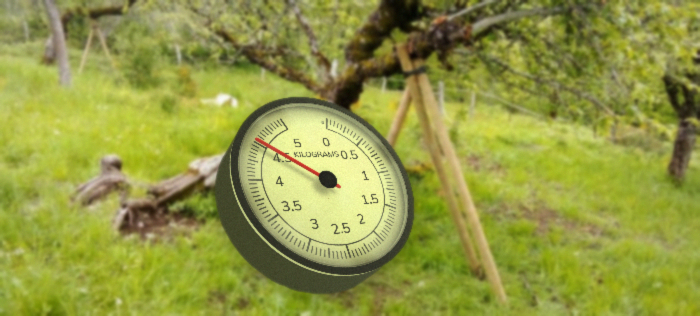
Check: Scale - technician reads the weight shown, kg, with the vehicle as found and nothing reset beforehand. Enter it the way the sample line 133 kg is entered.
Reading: 4.5 kg
